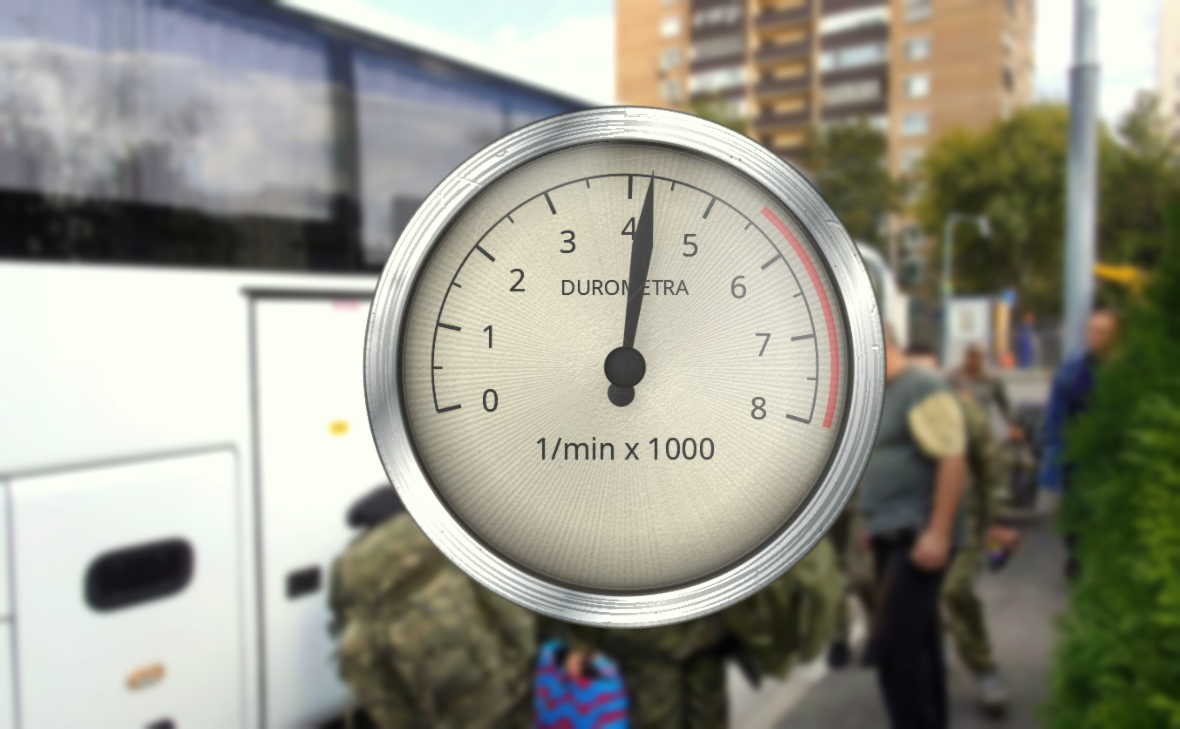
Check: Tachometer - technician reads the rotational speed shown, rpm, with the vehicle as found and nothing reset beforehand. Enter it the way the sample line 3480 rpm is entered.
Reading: 4250 rpm
